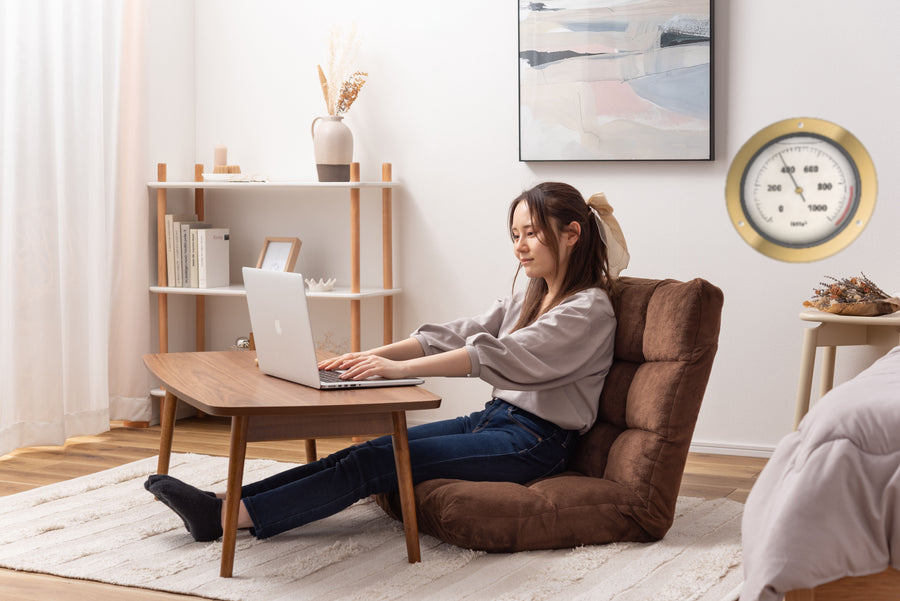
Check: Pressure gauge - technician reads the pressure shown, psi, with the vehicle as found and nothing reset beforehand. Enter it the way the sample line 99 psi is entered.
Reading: 400 psi
